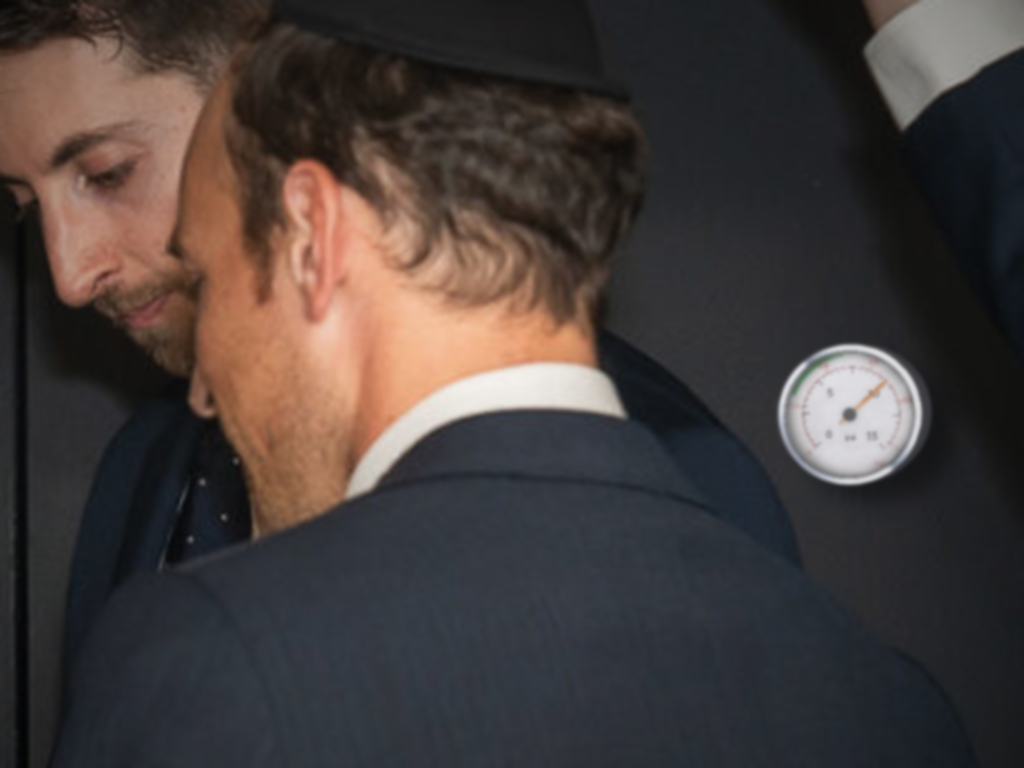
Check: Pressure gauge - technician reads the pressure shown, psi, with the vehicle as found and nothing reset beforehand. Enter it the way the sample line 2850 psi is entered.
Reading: 10 psi
